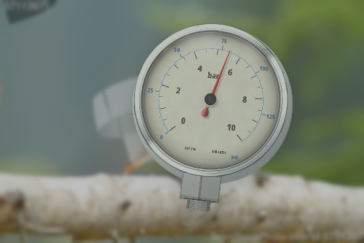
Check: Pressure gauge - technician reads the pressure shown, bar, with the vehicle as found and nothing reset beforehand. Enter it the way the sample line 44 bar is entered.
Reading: 5.5 bar
